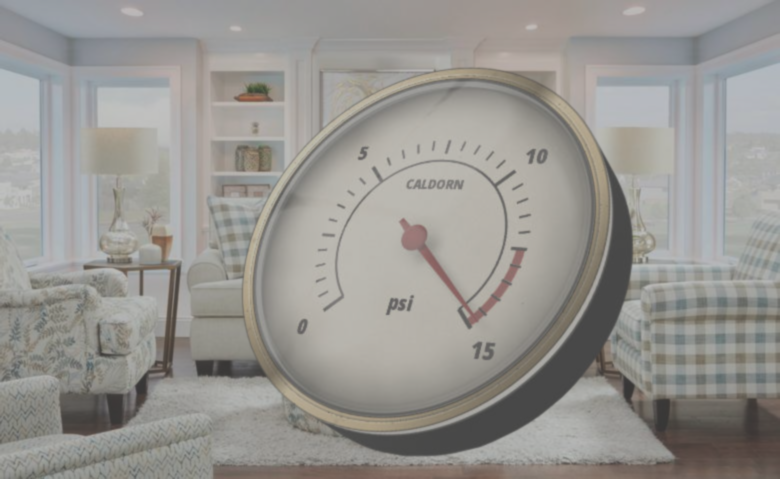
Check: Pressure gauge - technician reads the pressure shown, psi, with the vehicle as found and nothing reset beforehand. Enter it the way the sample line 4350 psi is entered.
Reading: 14.75 psi
